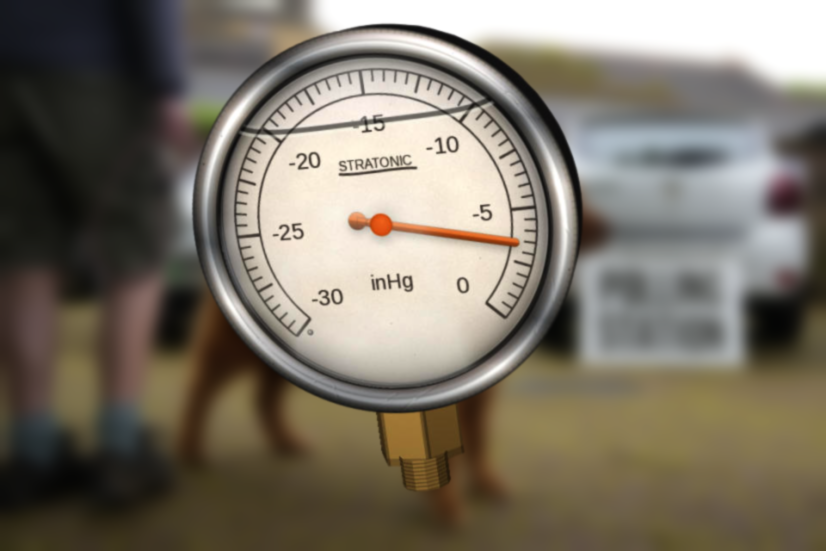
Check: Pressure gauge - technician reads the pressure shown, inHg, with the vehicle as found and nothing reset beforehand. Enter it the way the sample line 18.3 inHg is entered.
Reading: -3.5 inHg
